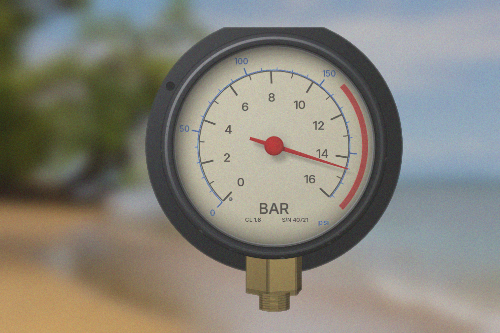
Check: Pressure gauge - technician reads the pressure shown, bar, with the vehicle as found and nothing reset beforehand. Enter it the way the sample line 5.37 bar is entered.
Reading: 14.5 bar
